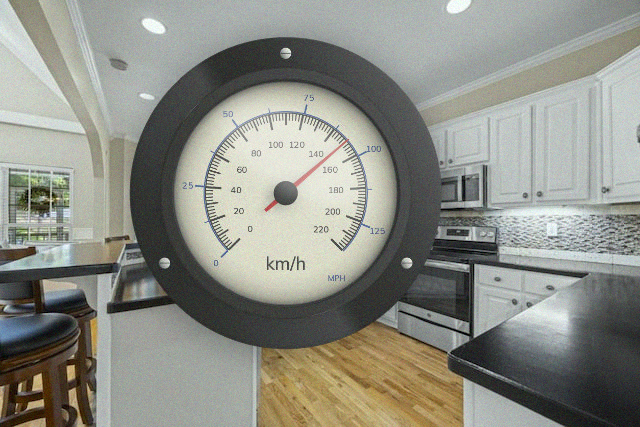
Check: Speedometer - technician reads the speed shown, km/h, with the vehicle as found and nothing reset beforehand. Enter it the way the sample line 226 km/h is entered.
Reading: 150 km/h
